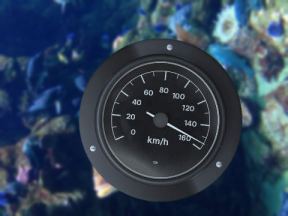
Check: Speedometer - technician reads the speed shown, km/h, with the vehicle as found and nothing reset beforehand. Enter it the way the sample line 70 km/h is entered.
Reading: 155 km/h
